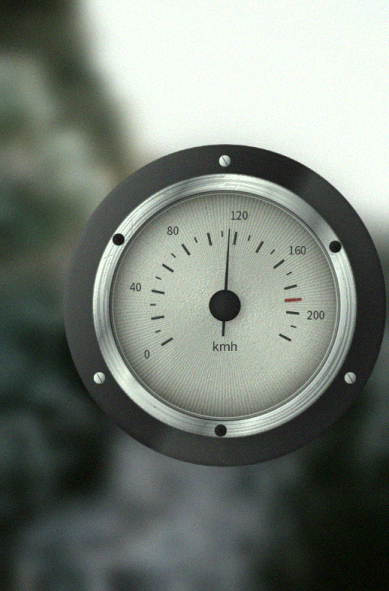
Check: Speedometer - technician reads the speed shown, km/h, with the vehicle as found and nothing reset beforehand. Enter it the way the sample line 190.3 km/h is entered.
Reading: 115 km/h
